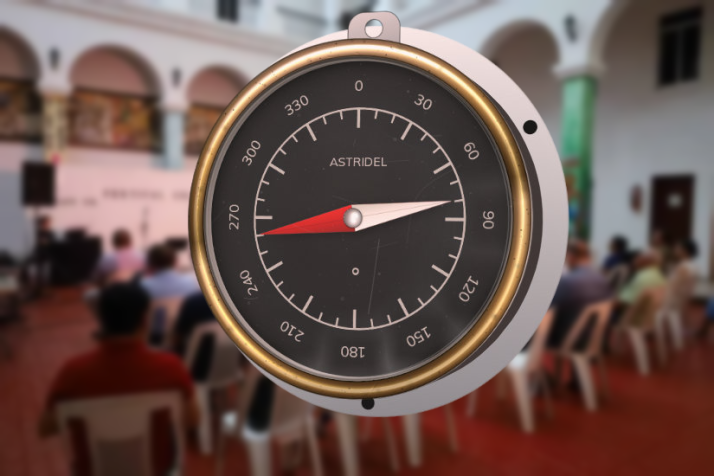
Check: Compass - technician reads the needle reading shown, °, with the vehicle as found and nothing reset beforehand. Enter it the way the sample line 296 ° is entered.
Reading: 260 °
